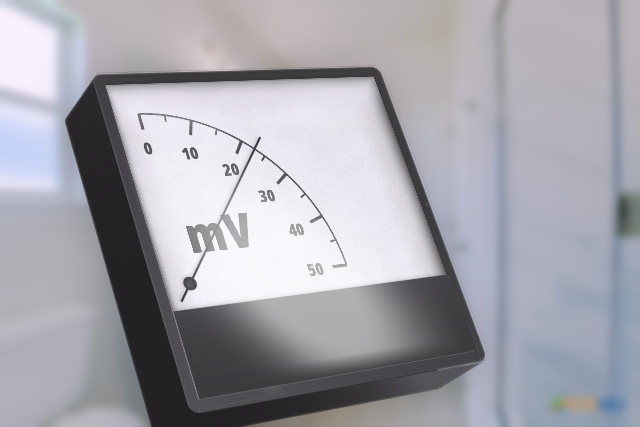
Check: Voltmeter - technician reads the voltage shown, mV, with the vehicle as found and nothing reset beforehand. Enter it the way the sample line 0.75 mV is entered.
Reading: 22.5 mV
